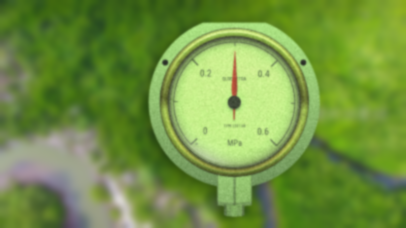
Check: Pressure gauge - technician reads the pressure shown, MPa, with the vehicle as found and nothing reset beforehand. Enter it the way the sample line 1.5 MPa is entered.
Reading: 0.3 MPa
